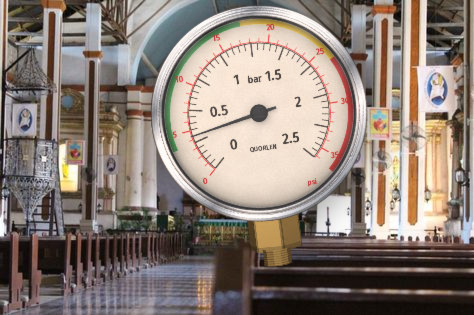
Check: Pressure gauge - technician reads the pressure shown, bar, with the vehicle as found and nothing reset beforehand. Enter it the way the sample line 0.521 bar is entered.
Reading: 0.3 bar
